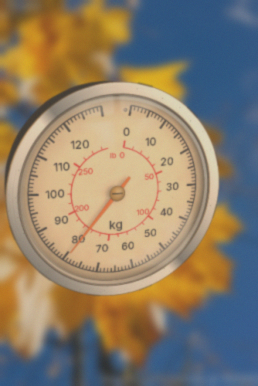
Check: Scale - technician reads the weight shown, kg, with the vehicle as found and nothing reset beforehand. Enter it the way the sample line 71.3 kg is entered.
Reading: 80 kg
